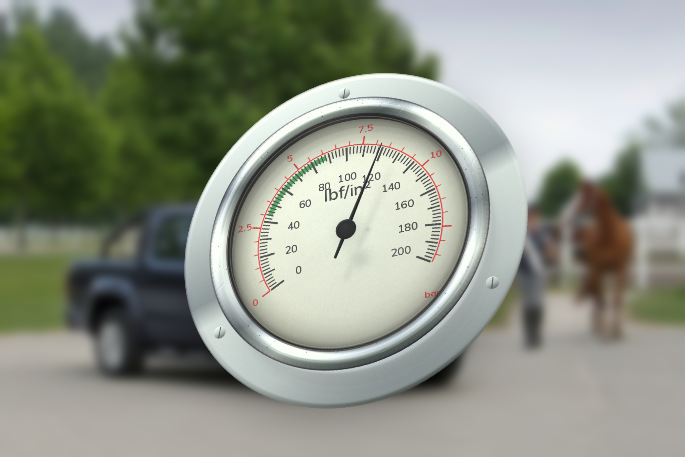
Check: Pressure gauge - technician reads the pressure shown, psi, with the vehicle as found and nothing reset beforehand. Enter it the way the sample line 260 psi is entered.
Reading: 120 psi
